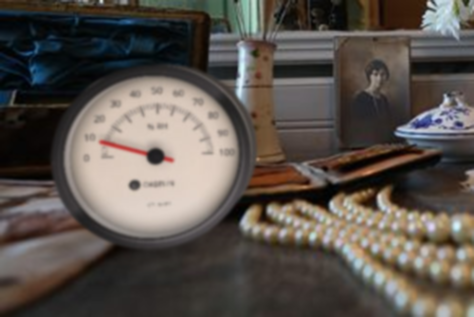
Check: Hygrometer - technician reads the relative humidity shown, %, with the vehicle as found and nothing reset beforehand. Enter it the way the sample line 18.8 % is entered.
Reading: 10 %
